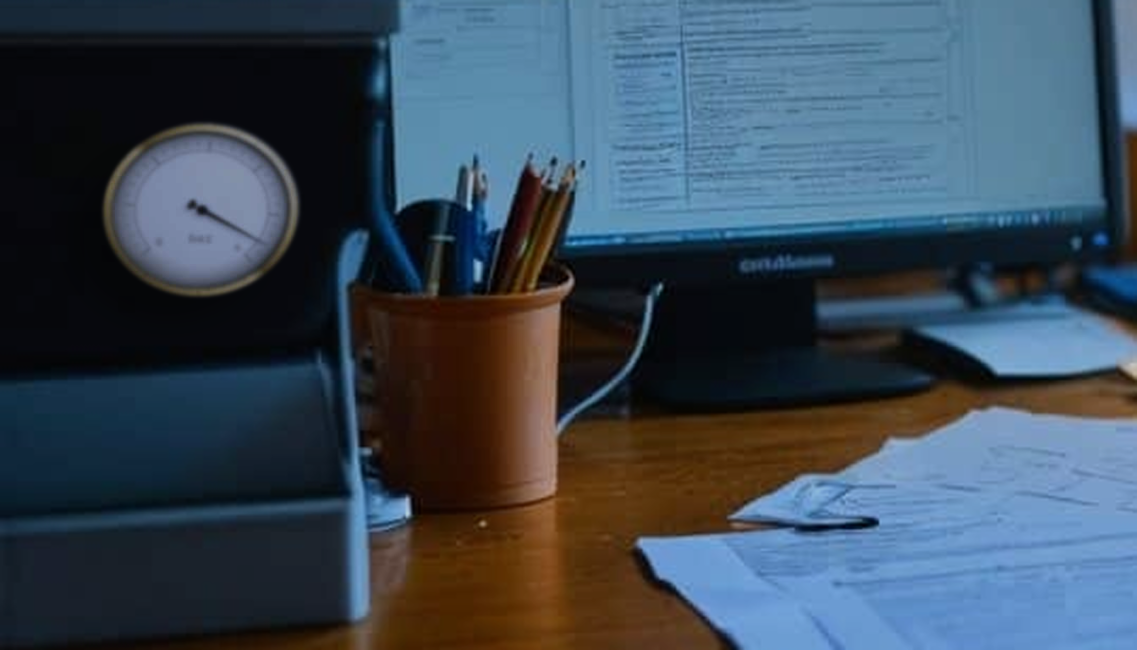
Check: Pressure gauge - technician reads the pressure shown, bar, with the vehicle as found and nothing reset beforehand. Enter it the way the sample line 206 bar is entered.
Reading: 5.6 bar
